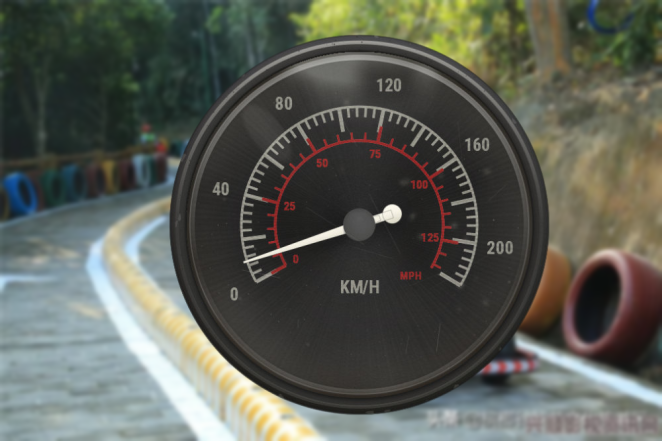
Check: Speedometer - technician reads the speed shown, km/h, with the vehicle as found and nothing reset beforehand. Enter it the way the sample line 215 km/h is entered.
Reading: 10 km/h
